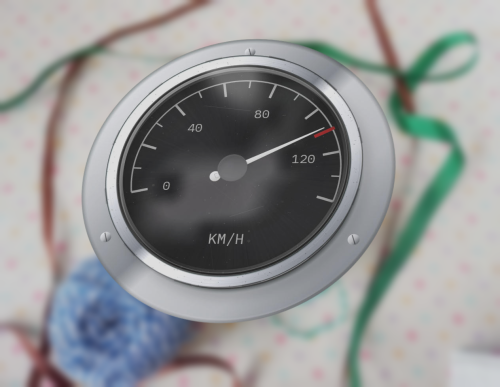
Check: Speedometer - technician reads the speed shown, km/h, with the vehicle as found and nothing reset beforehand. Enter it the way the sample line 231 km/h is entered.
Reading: 110 km/h
